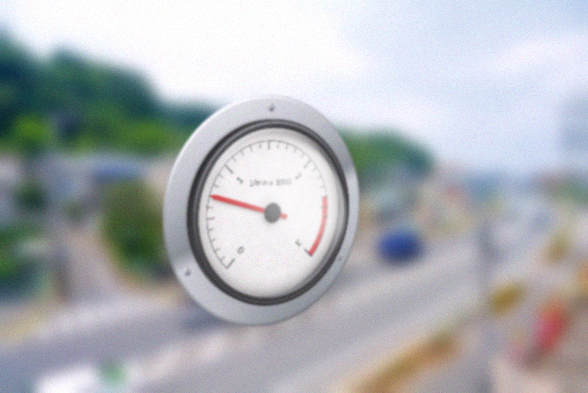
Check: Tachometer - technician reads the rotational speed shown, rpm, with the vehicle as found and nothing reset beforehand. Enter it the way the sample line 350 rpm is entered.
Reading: 700 rpm
